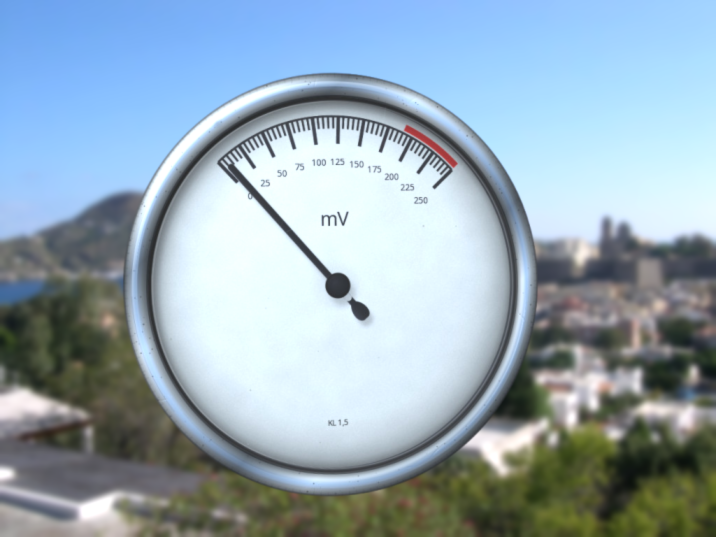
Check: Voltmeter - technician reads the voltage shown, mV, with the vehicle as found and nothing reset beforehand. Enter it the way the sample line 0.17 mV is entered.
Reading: 5 mV
